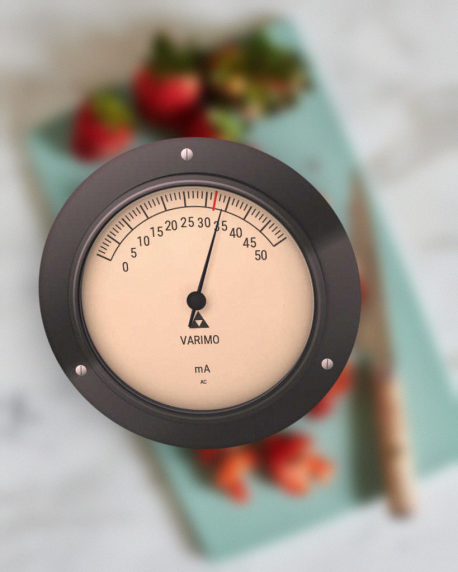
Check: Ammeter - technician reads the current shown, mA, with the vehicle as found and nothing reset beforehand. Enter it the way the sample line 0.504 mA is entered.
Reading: 34 mA
